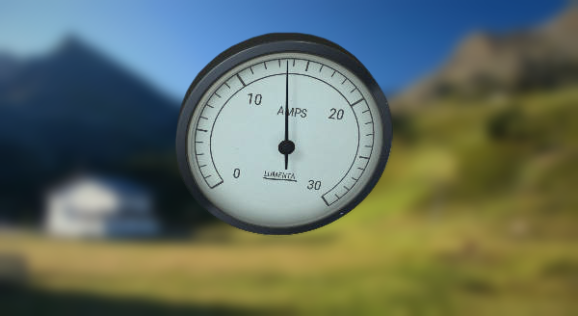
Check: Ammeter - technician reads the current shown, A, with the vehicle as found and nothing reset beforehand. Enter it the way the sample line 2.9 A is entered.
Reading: 13.5 A
